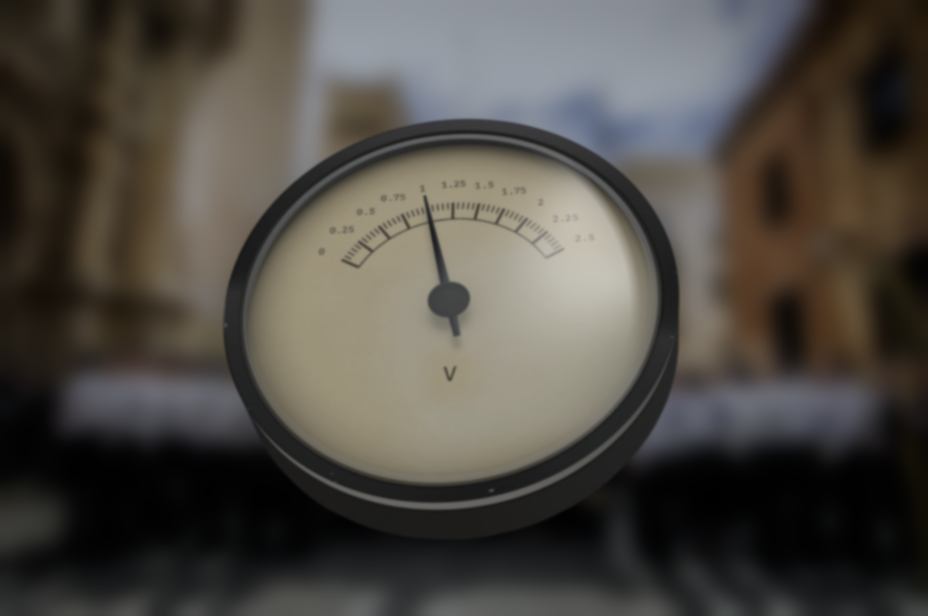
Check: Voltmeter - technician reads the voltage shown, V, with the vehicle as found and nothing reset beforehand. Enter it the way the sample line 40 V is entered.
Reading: 1 V
